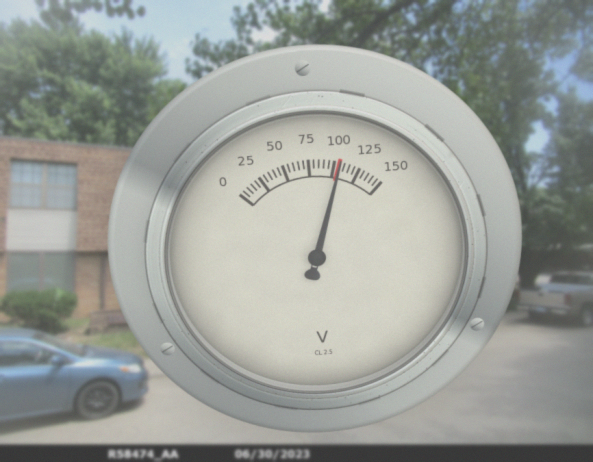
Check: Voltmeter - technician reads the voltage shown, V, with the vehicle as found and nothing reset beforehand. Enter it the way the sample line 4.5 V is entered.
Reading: 105 V
